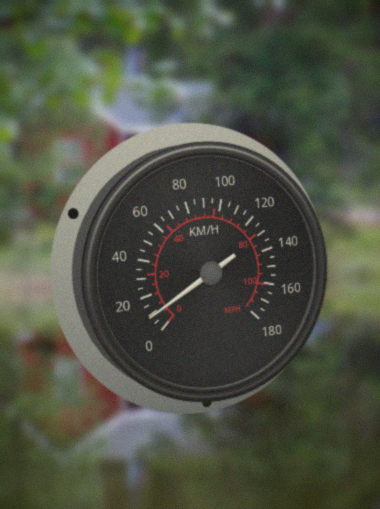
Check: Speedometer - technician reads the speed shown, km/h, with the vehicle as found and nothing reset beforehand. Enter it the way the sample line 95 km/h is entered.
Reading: 10 km/h
